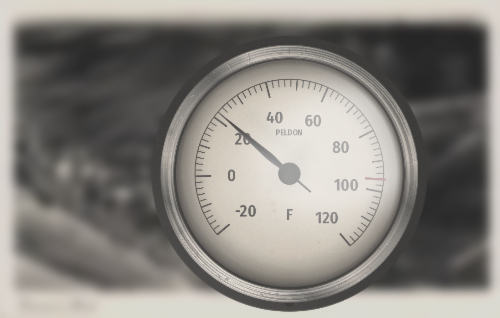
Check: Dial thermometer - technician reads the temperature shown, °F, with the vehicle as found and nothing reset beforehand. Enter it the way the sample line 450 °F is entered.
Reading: 22 °F
